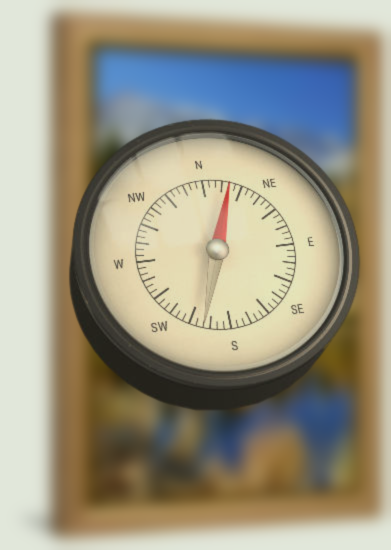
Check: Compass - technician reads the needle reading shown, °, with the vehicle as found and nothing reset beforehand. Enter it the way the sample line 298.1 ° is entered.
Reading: 20 °
